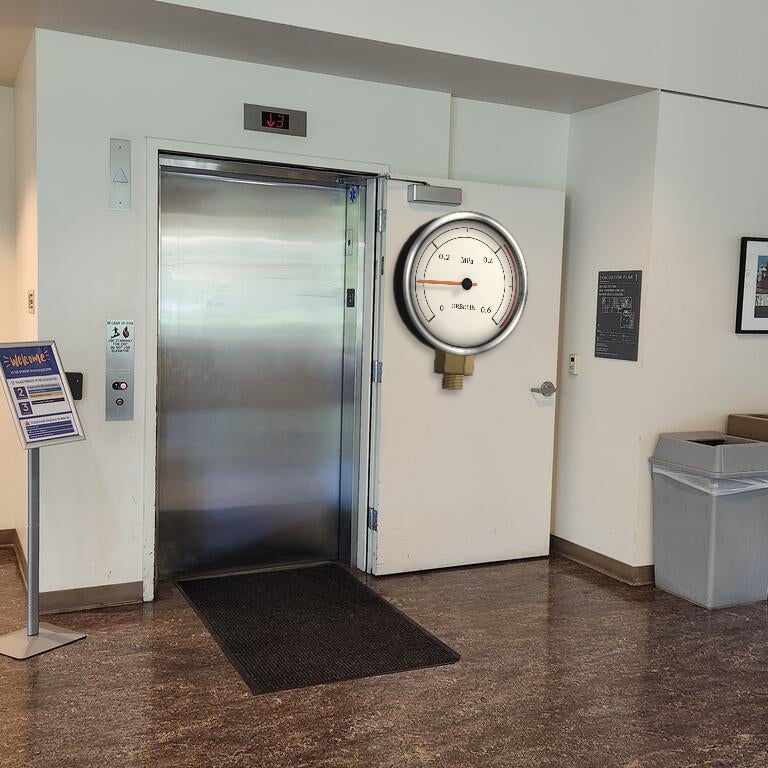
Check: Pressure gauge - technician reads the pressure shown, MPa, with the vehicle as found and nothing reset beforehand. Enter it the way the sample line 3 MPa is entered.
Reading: 0.1 MPa
